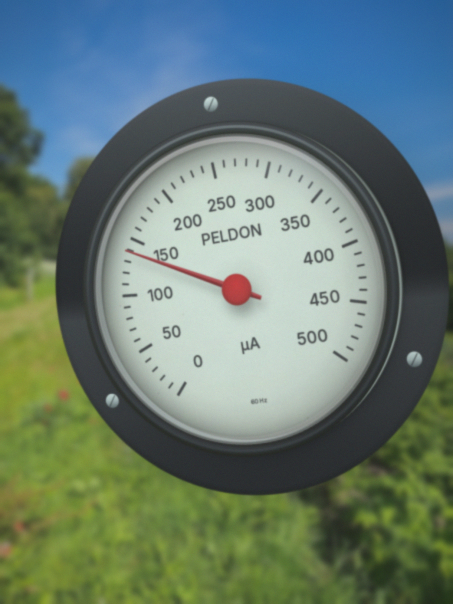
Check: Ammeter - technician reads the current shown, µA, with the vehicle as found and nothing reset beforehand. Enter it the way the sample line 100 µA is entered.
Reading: 140 µA
